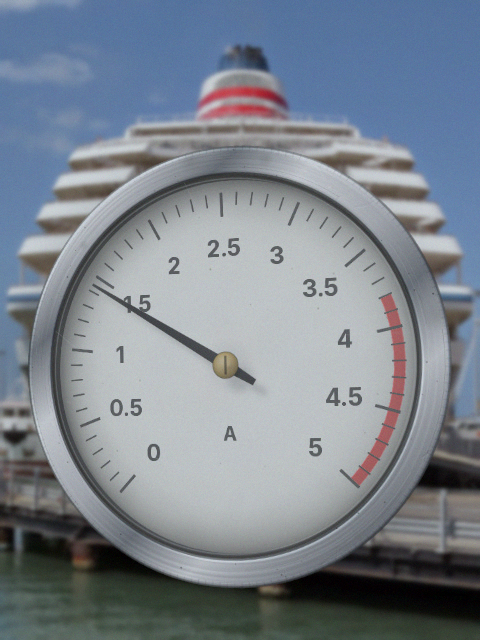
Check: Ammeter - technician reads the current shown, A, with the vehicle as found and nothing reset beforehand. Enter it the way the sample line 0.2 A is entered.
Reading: 1.45 A
